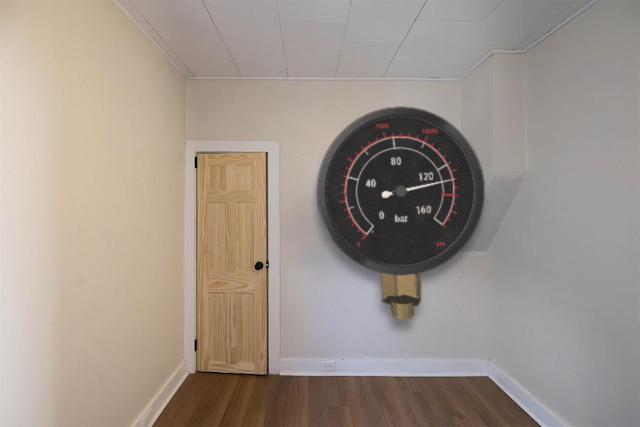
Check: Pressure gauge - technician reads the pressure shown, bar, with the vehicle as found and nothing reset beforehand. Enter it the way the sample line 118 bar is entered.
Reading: 130 bar
